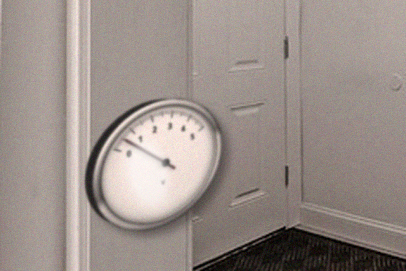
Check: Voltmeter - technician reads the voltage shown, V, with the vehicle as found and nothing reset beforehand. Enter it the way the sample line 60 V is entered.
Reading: 0.5 V
